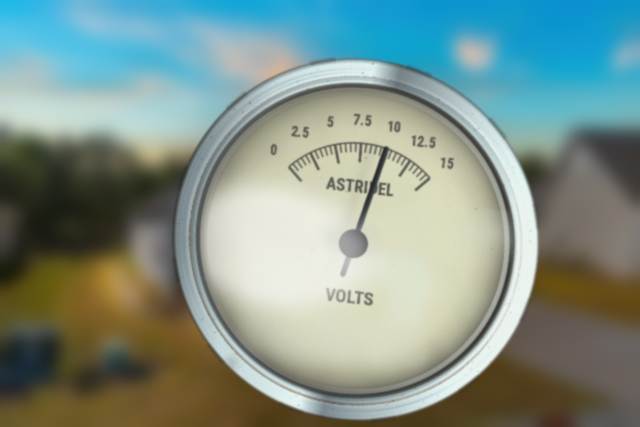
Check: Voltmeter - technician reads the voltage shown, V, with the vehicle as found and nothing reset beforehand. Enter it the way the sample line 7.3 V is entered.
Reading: 10 V
